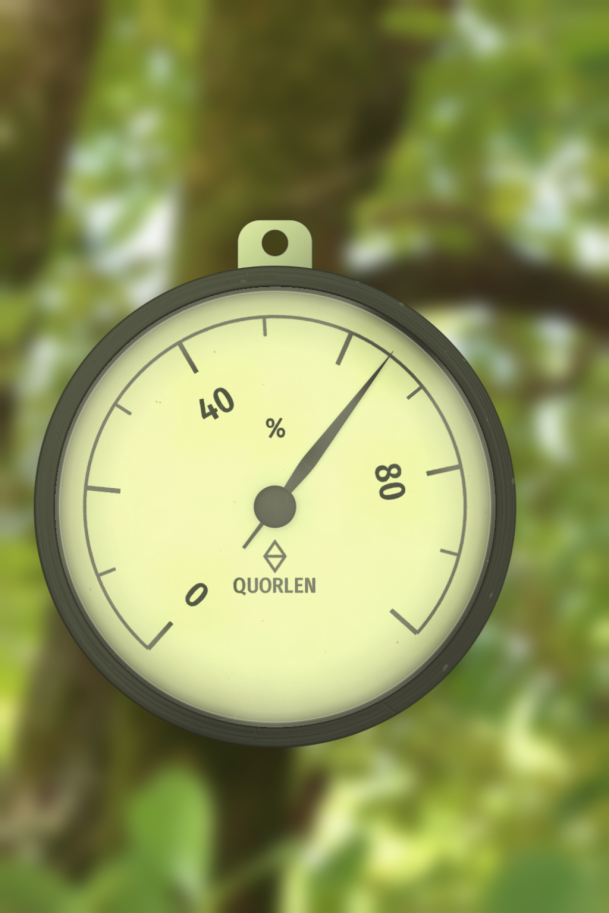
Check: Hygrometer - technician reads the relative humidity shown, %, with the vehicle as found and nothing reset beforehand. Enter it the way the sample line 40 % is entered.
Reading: 65 %
